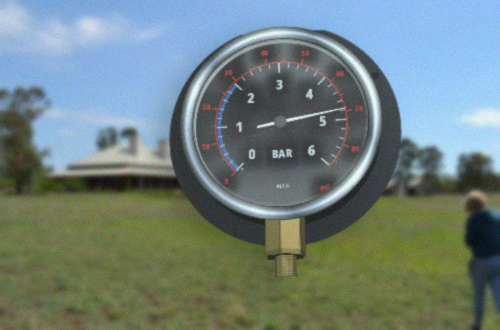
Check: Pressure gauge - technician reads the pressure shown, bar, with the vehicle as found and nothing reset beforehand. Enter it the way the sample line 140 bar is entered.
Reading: 4.8 bar
